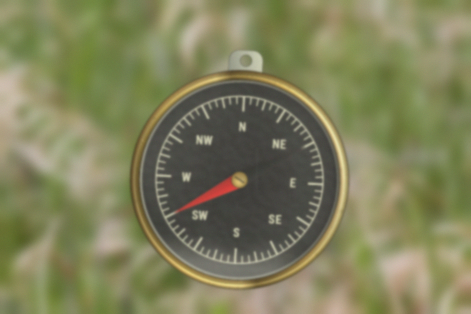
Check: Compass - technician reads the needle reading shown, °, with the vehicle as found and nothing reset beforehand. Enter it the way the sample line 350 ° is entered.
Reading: 240 °
